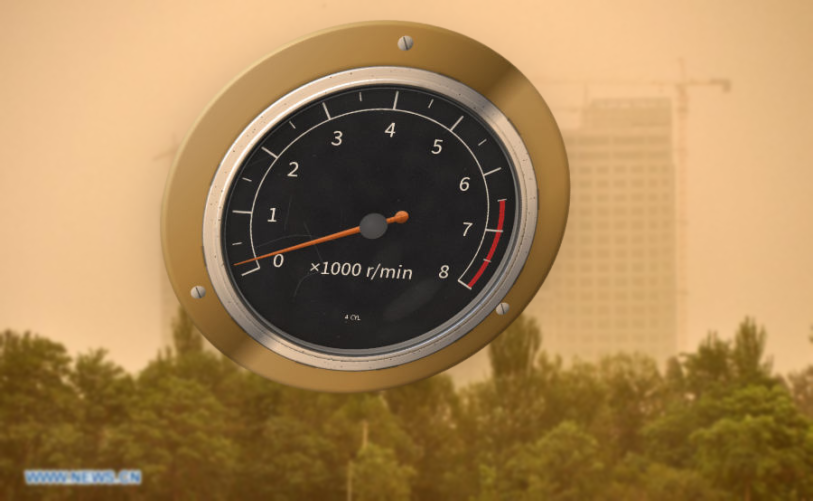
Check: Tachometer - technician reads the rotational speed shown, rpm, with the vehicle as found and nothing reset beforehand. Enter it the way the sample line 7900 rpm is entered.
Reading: 250 rpm
